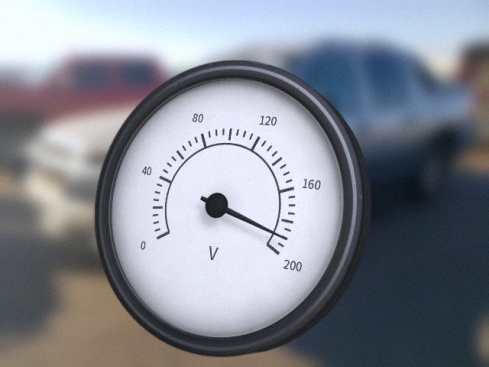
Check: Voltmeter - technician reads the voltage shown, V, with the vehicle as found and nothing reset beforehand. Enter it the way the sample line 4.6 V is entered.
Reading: 190 V
